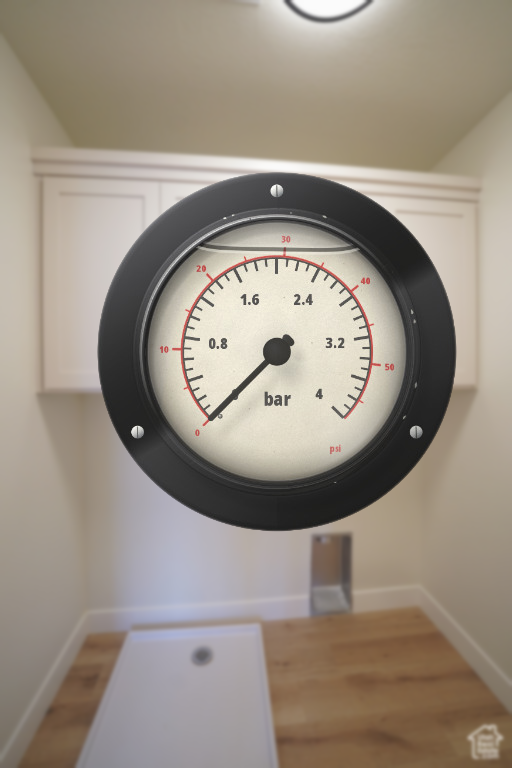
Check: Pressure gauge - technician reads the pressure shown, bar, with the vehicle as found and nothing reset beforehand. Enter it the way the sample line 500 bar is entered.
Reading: 0 bar
